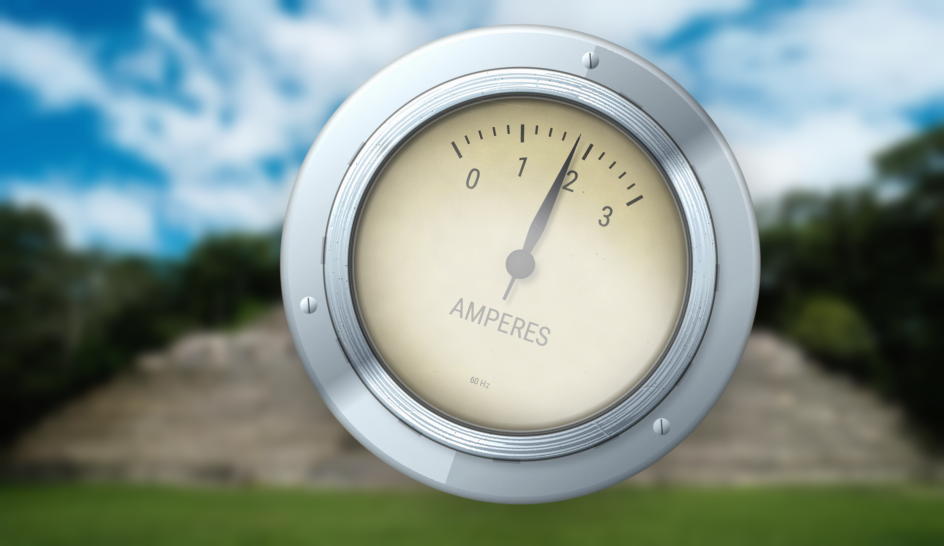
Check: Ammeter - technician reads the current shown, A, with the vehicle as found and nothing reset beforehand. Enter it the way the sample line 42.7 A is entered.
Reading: 1.8 A
